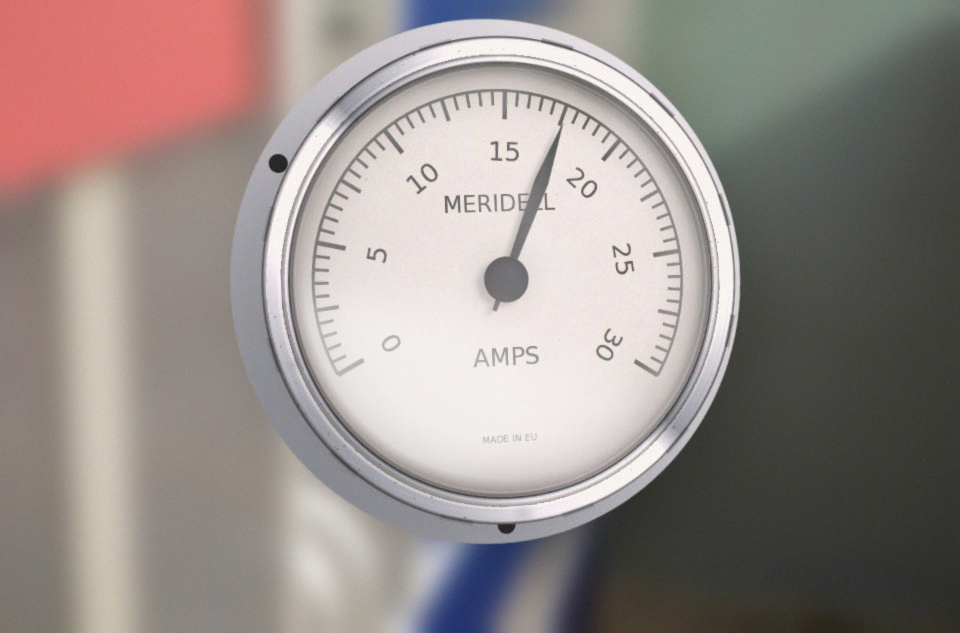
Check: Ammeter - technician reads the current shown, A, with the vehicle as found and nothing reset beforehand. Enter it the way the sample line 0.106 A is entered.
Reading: 17.5 A
